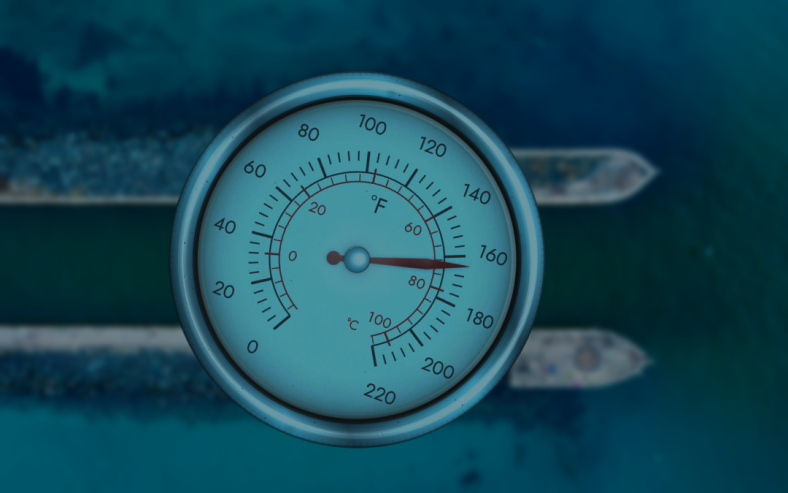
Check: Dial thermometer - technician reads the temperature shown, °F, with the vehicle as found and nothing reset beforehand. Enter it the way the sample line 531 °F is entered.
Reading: 164 °F
